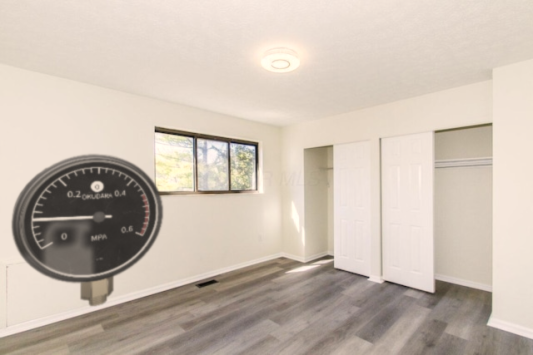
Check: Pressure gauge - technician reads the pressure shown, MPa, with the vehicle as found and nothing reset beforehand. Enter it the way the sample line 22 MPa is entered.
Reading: 0.08 MPa
